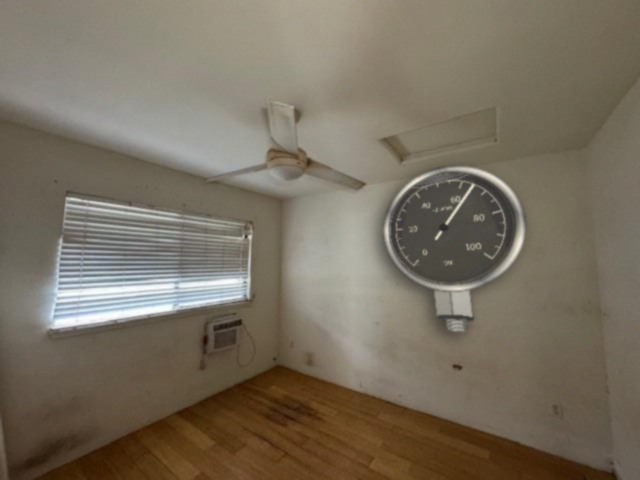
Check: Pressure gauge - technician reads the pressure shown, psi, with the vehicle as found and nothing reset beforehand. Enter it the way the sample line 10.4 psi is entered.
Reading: 65 psi
